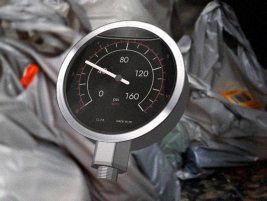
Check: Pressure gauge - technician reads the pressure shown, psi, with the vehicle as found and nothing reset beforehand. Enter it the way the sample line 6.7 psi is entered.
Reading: 40 psi
